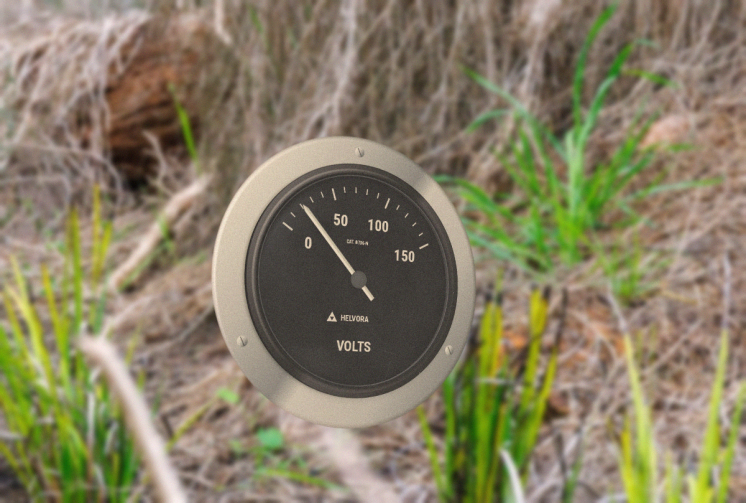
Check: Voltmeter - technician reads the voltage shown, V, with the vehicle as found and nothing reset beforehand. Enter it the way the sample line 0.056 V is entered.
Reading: 20 V
